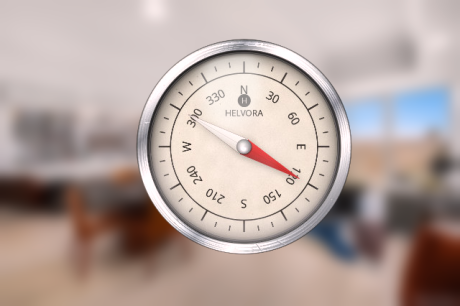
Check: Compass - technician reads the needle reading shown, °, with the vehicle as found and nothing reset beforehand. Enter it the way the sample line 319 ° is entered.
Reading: 120 °
